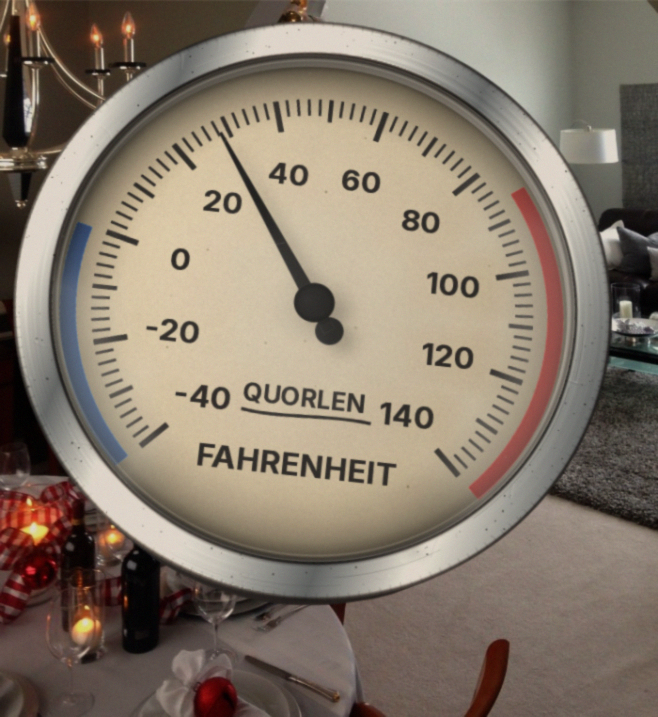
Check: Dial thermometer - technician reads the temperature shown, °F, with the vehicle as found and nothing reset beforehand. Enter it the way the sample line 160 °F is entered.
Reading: 28 °F
